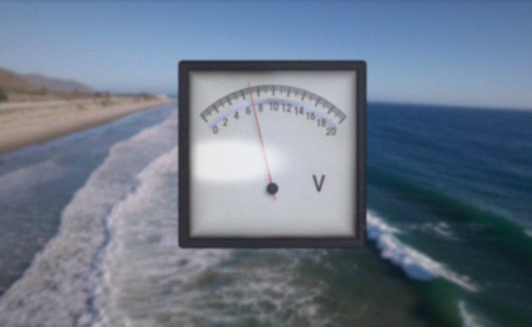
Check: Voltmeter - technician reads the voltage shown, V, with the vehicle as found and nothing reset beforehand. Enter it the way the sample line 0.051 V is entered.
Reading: 7 V
